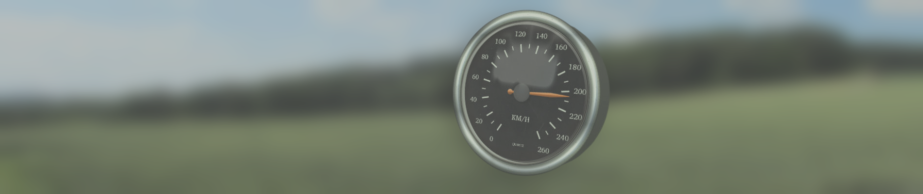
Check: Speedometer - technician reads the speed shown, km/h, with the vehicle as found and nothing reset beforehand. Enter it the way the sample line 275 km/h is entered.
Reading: 205 km/h
